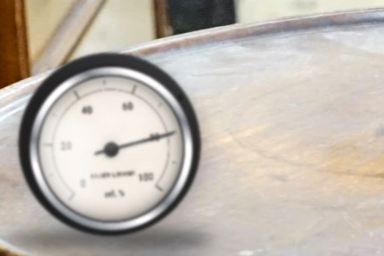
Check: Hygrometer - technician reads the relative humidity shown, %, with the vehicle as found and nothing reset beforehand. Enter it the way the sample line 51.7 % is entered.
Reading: 80 %
